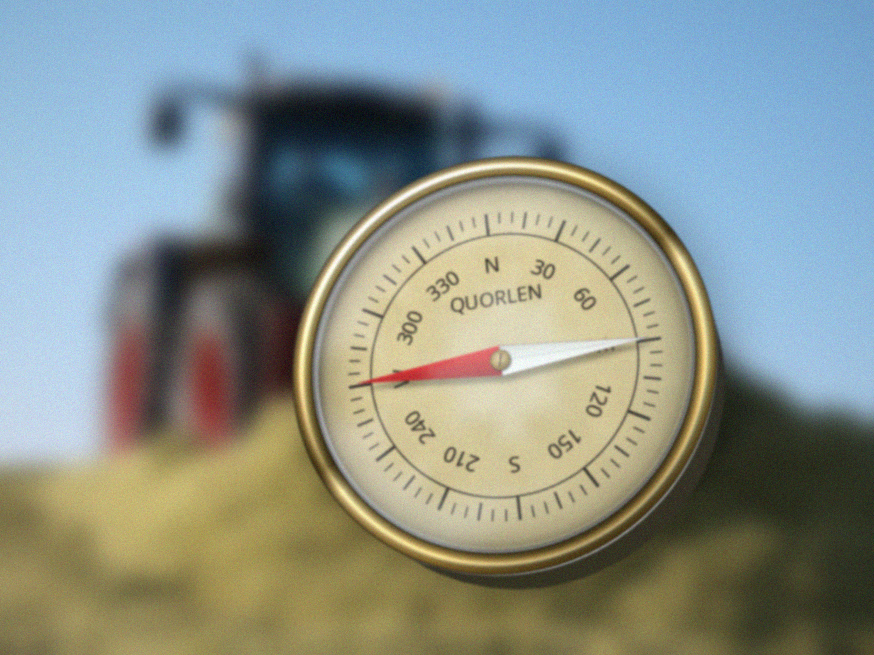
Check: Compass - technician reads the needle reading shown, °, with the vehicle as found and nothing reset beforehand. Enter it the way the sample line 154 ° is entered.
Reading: 270 °
